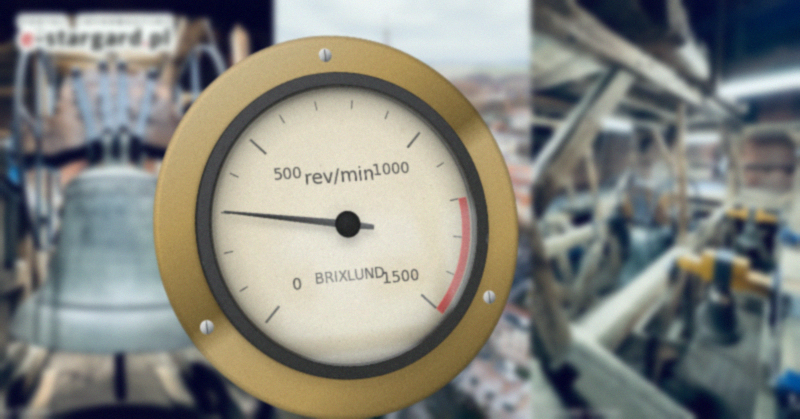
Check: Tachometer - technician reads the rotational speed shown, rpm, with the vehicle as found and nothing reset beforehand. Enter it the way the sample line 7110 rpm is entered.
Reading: 300 rpm
